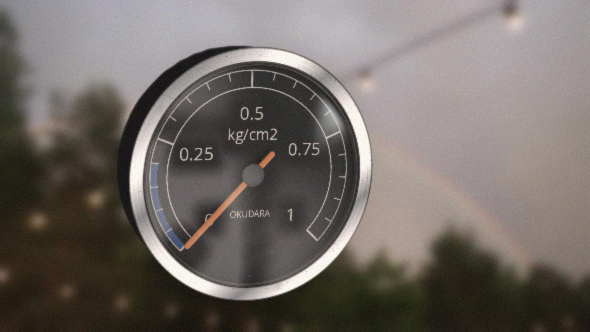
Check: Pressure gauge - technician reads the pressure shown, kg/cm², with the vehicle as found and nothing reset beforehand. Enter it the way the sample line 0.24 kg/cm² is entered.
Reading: 0 kg/cm²
